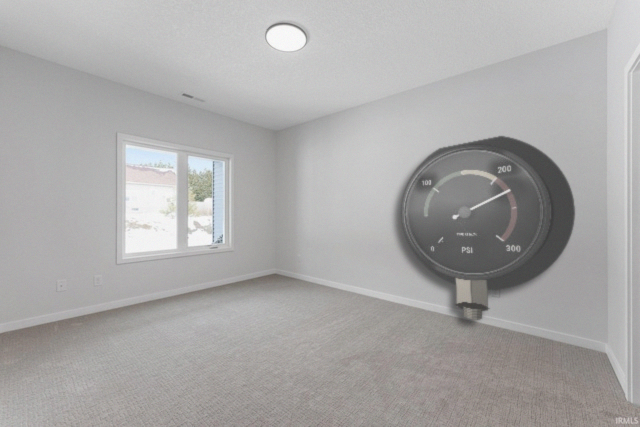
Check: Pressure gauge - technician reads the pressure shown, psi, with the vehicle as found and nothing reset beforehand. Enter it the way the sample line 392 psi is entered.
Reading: 225 psi
